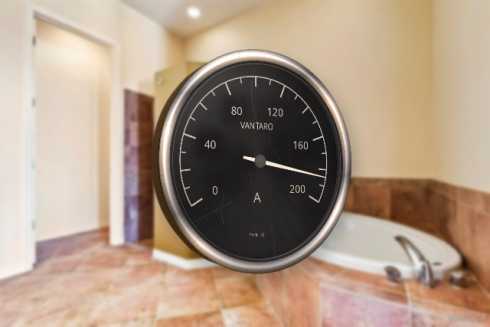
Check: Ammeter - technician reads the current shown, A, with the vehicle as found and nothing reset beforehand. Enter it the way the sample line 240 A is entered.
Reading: 185 A
